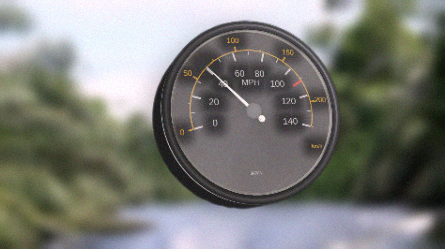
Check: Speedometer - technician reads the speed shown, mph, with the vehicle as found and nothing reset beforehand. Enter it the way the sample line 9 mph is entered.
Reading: 40 mph
